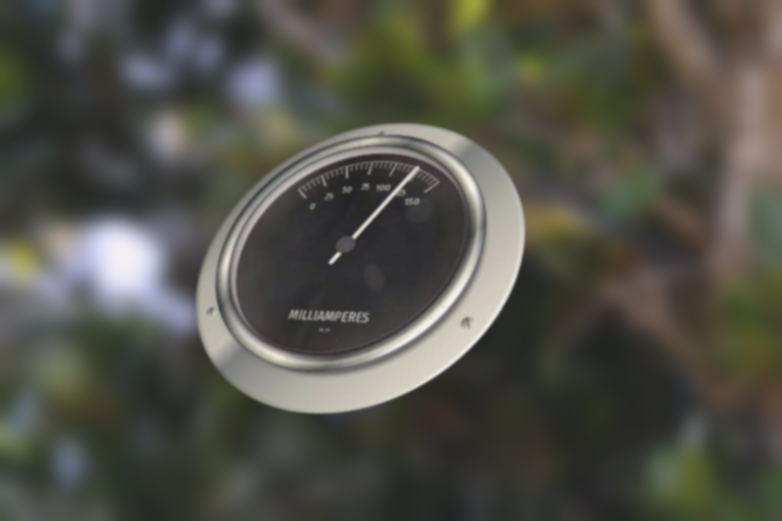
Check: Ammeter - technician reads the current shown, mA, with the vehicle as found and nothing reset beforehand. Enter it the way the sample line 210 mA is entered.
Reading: 125 mA
